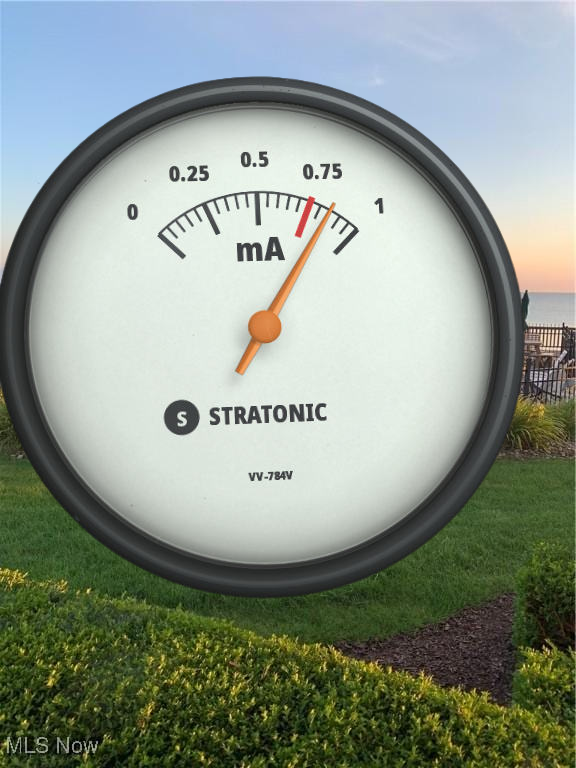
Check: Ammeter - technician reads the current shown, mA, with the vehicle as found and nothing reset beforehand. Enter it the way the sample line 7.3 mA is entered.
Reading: 0.85 mA
